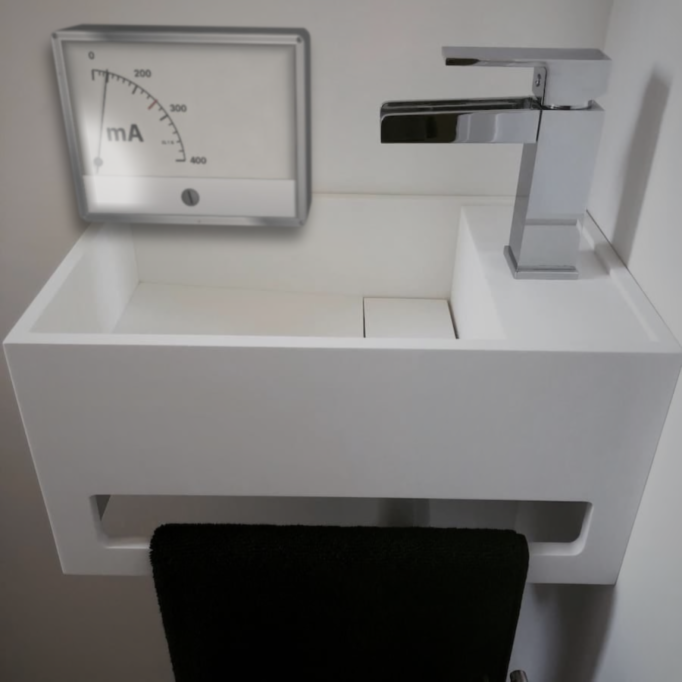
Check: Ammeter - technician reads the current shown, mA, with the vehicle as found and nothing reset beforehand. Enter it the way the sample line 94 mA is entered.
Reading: 100 mA
